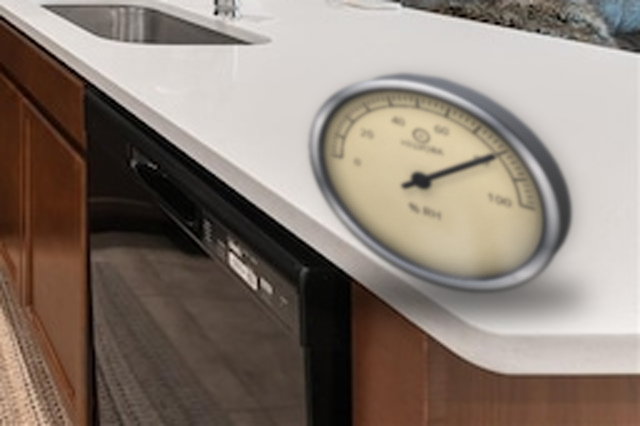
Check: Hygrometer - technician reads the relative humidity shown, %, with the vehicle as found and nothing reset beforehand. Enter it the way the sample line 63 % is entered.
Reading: 80 %
